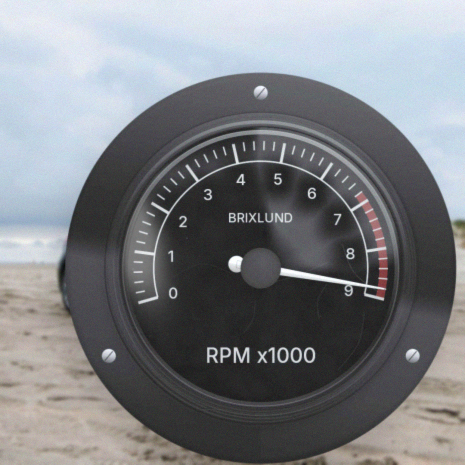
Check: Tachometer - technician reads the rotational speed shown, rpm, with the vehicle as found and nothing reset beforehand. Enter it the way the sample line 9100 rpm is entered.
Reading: 8800 rpm
